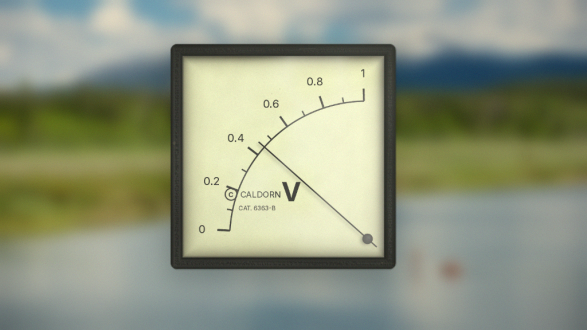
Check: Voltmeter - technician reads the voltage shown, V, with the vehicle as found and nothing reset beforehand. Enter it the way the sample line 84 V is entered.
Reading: 0.45 V
